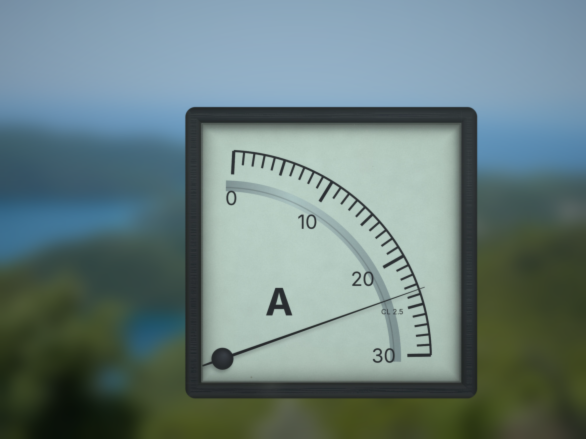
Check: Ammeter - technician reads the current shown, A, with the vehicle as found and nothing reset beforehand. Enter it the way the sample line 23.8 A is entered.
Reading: 23.5 A
